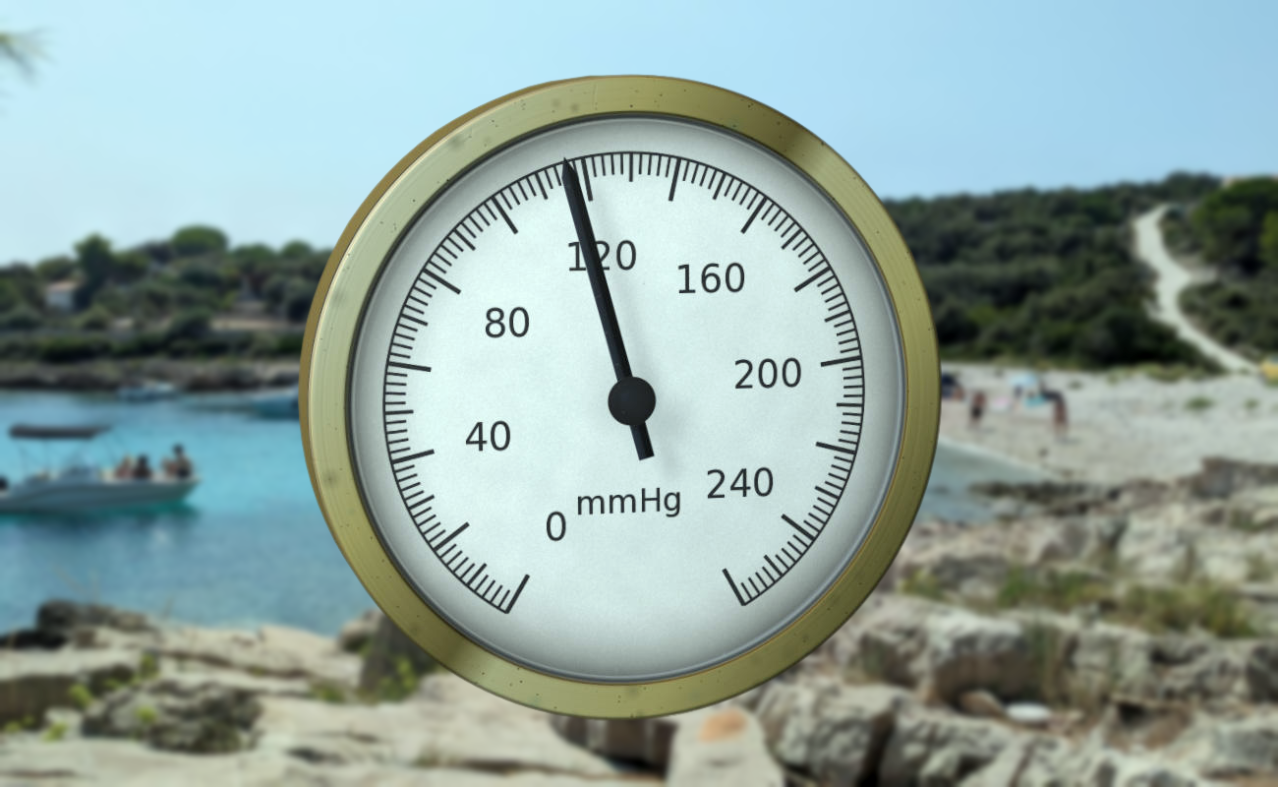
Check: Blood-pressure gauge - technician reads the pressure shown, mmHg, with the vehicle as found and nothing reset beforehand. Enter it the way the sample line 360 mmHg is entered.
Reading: 116 mmHg
